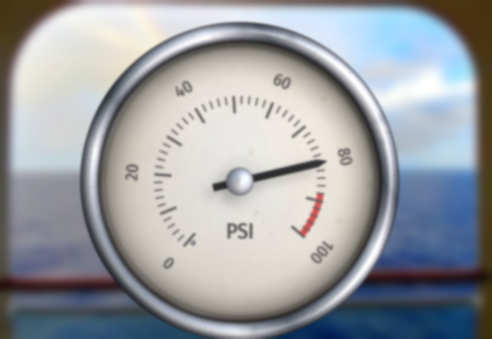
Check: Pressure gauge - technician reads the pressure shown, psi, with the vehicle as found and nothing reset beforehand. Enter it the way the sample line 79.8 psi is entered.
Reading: 80 psi
